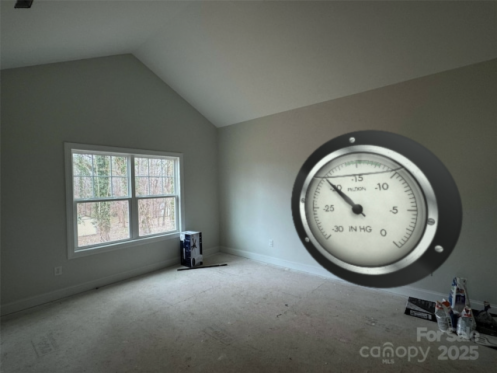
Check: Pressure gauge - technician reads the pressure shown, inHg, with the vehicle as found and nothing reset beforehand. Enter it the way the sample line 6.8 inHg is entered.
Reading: -20 inHg
